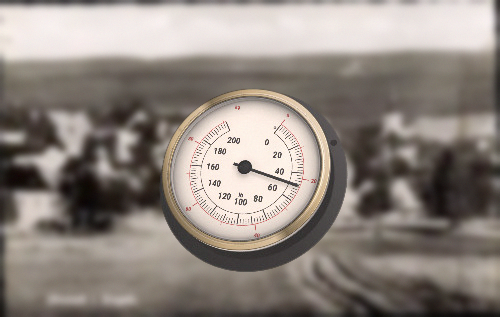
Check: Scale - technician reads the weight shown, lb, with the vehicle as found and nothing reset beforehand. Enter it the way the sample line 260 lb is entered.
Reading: 50 lb
